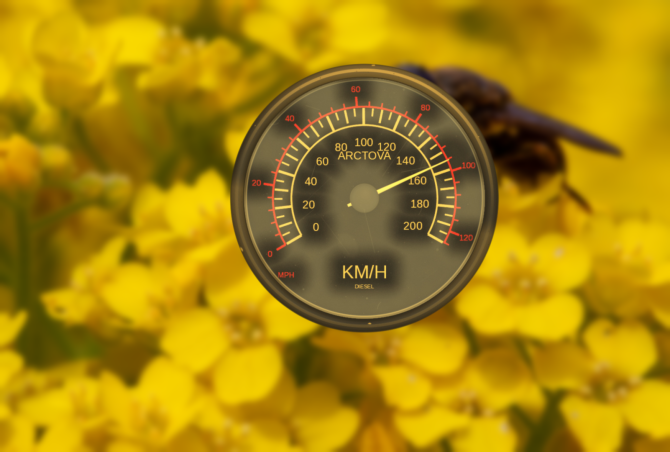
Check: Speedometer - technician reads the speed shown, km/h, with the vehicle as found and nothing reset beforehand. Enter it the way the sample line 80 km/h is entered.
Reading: 155 km/h
